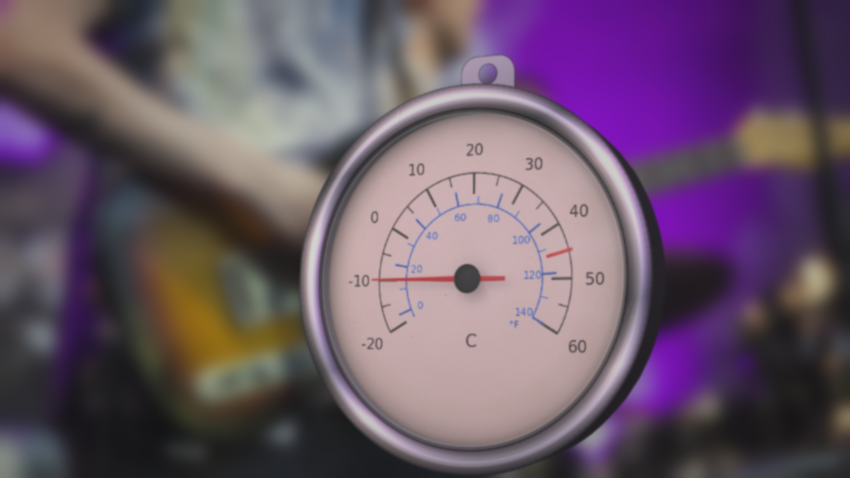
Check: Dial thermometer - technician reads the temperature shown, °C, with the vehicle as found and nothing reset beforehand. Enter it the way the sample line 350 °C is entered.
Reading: -10 °C
